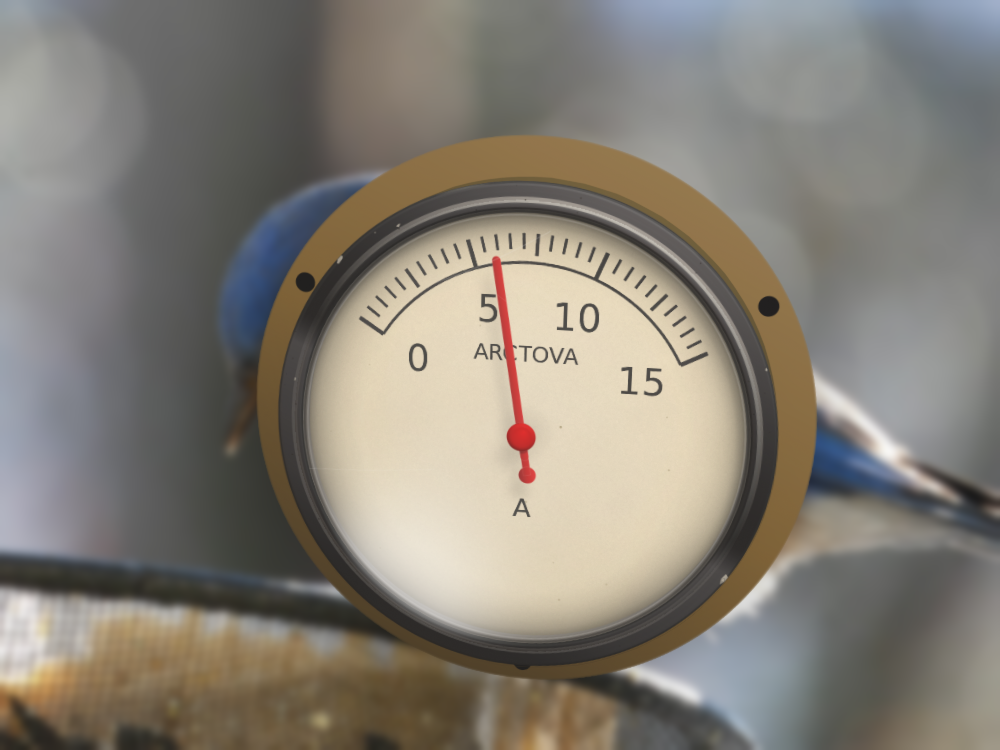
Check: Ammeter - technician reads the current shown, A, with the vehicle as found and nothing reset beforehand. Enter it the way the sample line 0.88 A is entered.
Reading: 6 A
